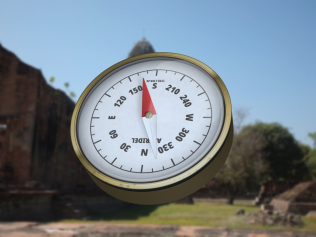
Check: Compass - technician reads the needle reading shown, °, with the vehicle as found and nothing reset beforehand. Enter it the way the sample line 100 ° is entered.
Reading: 165 °
